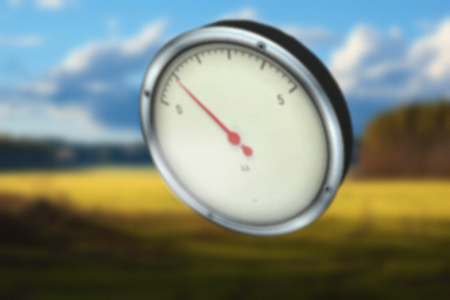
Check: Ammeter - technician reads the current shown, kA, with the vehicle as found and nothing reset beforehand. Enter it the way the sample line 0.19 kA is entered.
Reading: 1 kA
